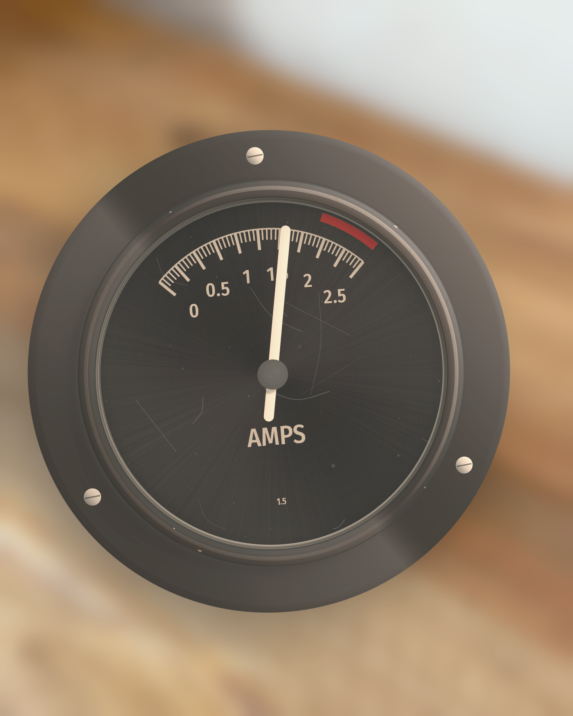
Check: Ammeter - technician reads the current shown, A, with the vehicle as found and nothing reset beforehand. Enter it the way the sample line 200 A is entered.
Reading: 1.55 A
